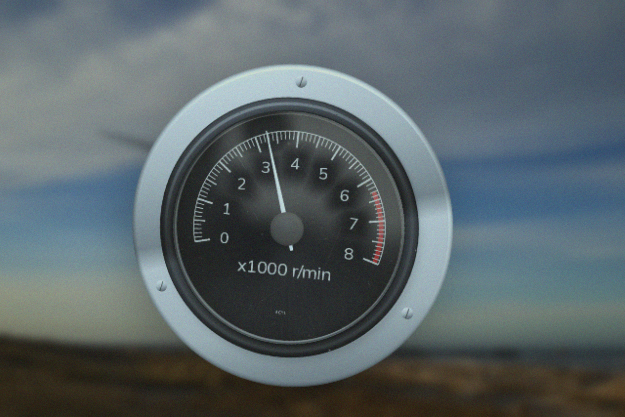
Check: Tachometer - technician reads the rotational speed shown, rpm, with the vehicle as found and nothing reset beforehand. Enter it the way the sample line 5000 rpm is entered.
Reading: 3300 rpm
